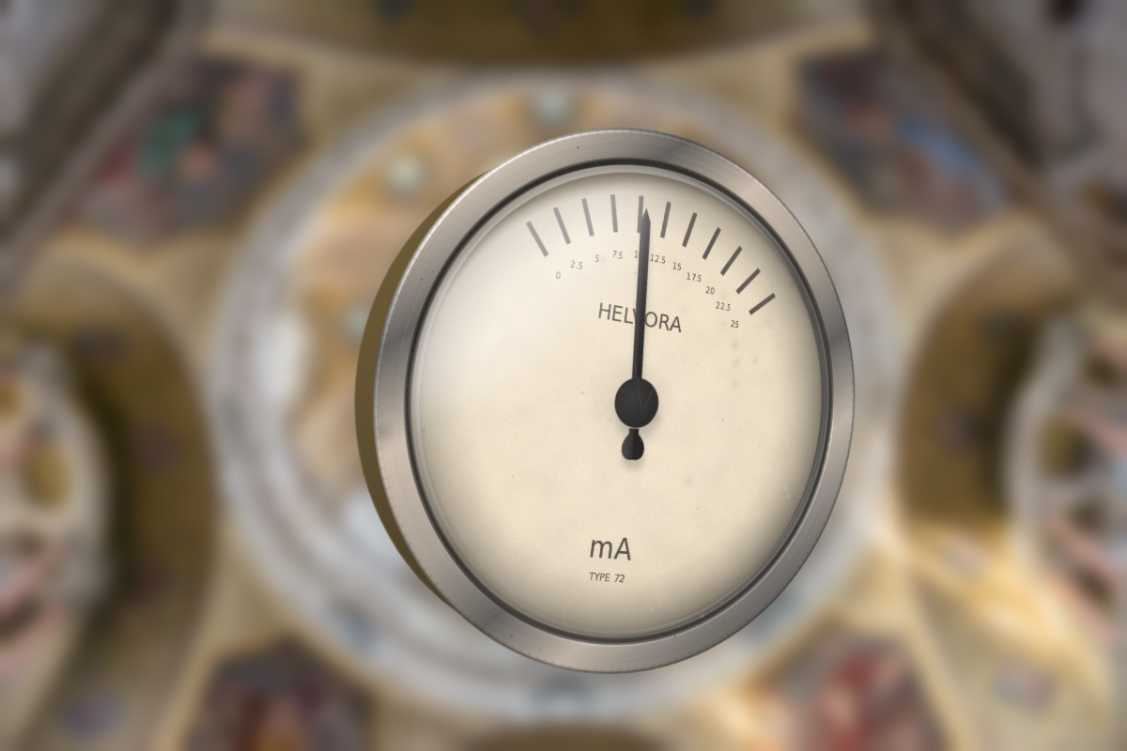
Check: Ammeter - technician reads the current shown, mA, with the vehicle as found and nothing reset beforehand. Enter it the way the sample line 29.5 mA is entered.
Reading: 10 mA
